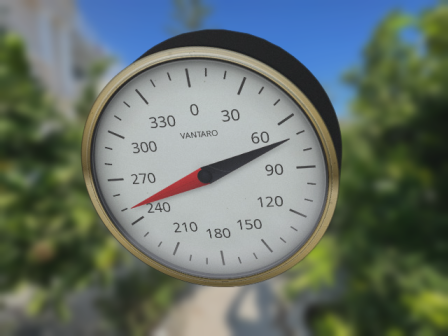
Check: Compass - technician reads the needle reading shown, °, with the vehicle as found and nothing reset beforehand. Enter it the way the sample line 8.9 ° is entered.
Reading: 250 °
